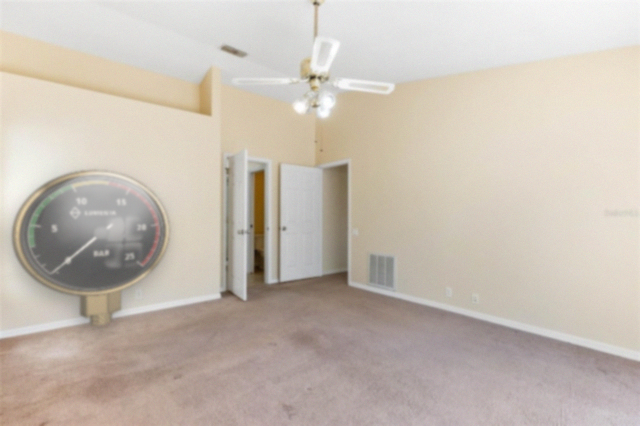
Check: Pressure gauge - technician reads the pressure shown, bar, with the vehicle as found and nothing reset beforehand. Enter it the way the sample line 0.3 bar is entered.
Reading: 0 bar
